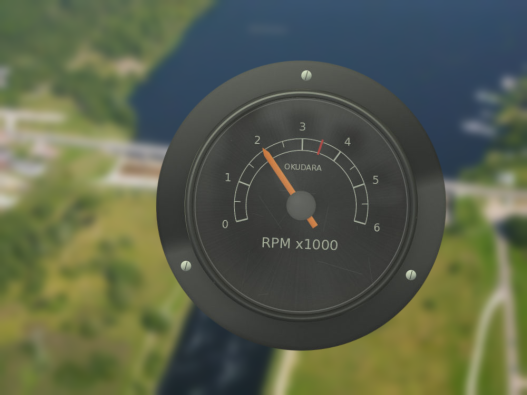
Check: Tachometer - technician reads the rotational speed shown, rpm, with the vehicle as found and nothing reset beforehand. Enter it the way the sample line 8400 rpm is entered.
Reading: 2000 rpm
